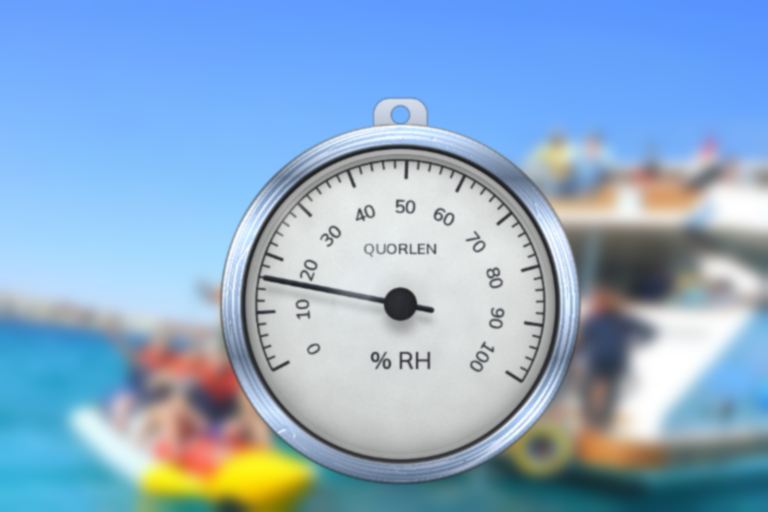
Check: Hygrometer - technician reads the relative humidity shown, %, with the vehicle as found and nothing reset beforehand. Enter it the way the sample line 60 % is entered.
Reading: 16 %
